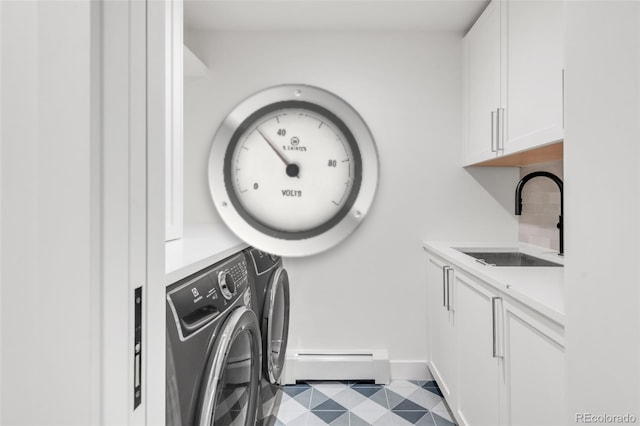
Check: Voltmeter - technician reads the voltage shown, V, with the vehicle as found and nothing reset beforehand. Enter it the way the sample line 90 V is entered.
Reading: 30 V
